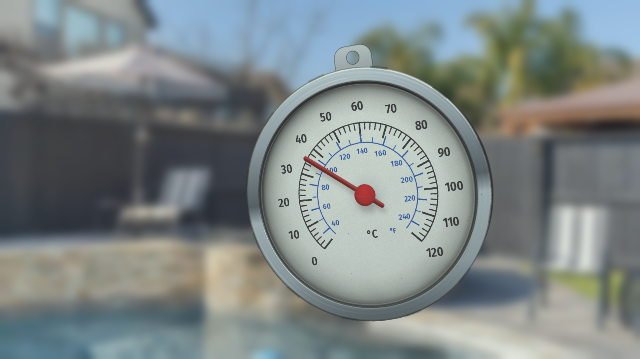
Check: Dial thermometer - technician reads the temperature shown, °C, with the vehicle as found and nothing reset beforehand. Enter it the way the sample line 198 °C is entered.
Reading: 36 °C
